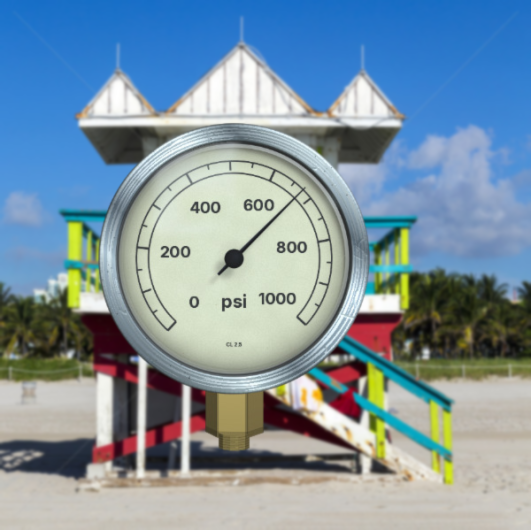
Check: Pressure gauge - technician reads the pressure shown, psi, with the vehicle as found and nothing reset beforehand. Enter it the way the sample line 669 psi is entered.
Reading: 675 psi
